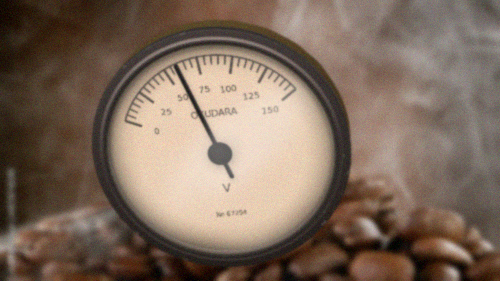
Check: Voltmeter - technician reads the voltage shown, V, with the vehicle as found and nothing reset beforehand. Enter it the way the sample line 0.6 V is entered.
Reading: 60 V
